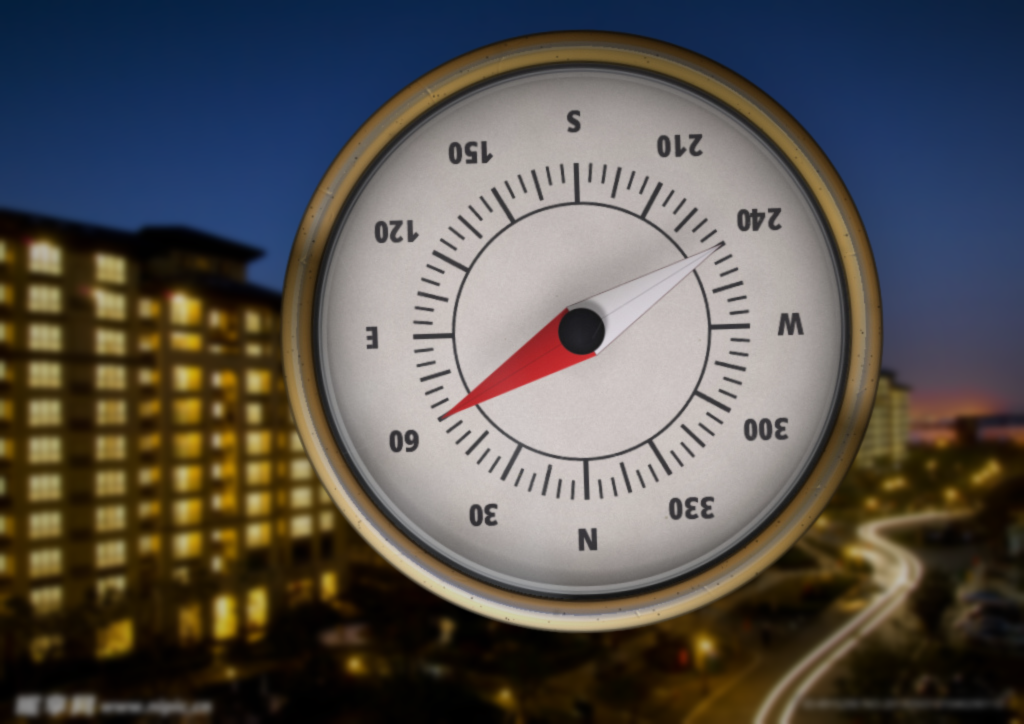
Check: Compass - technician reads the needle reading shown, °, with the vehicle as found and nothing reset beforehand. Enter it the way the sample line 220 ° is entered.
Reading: 60 °
